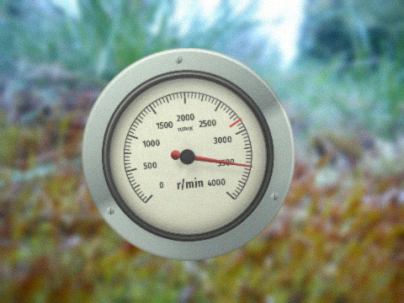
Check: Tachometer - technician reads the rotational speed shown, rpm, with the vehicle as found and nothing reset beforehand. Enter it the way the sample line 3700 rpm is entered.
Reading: 3500 rpm
